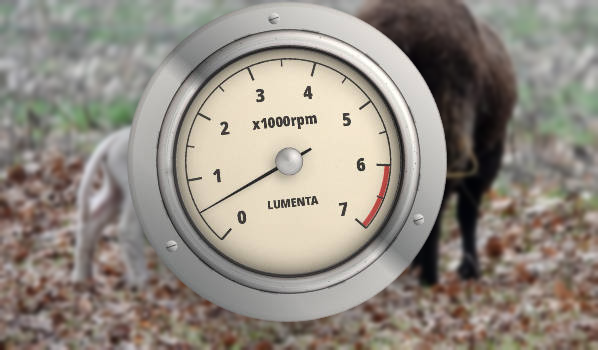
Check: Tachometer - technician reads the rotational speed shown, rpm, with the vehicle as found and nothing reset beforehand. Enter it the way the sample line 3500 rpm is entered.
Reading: 500 rpm
